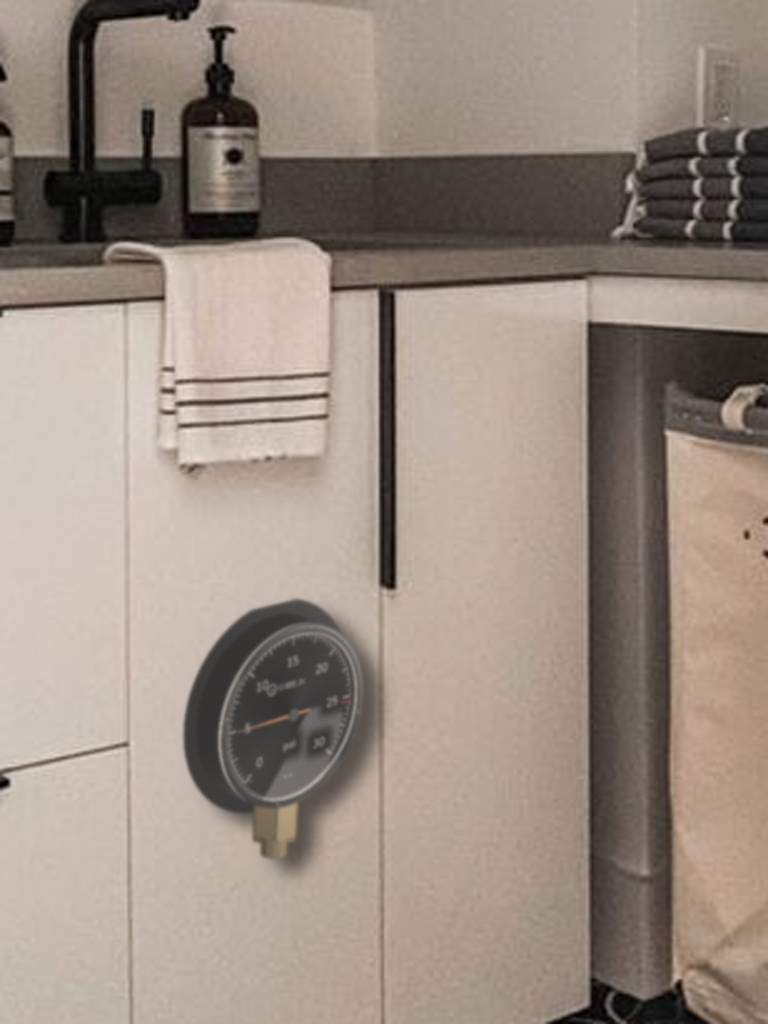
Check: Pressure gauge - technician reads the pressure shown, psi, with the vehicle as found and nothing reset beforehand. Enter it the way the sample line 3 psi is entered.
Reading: 5 psi
